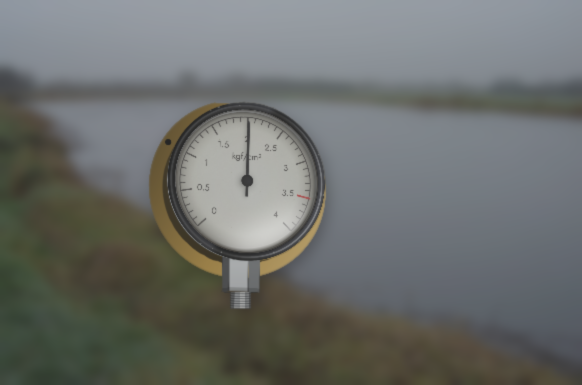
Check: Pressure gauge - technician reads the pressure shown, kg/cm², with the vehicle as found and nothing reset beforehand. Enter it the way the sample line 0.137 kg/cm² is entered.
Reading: 2 kg/cm²
